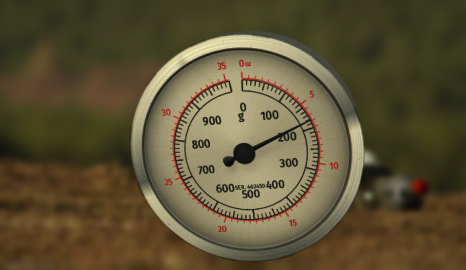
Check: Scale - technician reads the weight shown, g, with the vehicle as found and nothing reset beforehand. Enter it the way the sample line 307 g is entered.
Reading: 180 g
